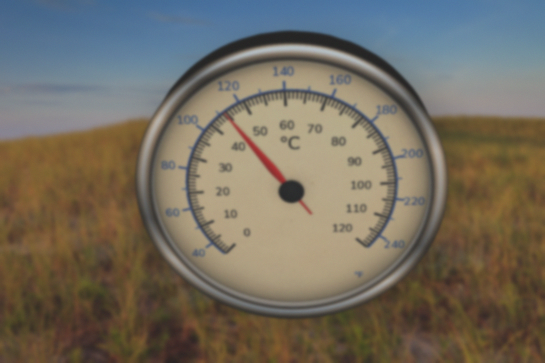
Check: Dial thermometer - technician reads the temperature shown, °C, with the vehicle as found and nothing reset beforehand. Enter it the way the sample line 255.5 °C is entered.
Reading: 45 °C
